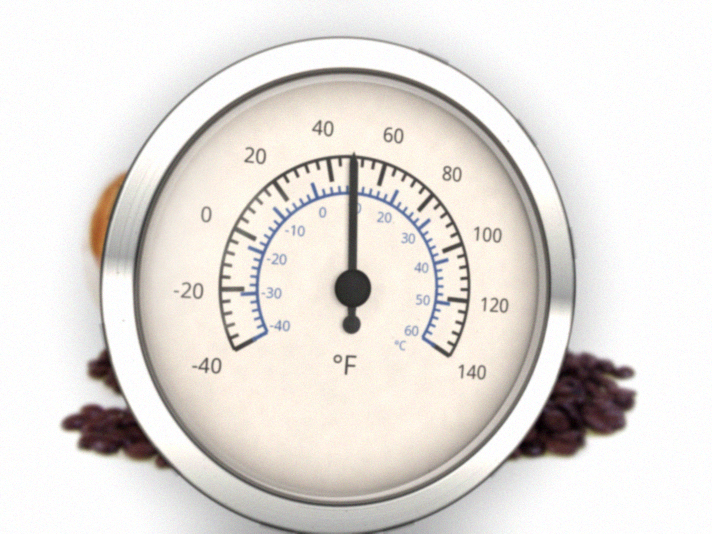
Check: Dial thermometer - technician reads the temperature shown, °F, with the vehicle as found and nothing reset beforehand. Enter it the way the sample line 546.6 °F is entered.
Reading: 48 °F
